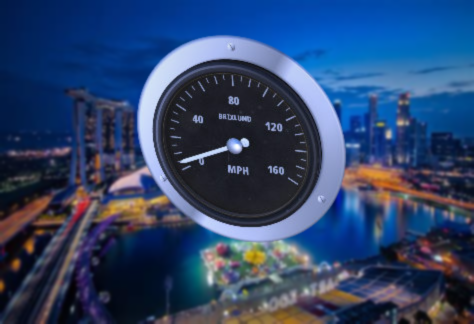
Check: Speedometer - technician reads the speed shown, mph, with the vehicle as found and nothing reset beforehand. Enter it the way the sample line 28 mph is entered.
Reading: 5 mph
